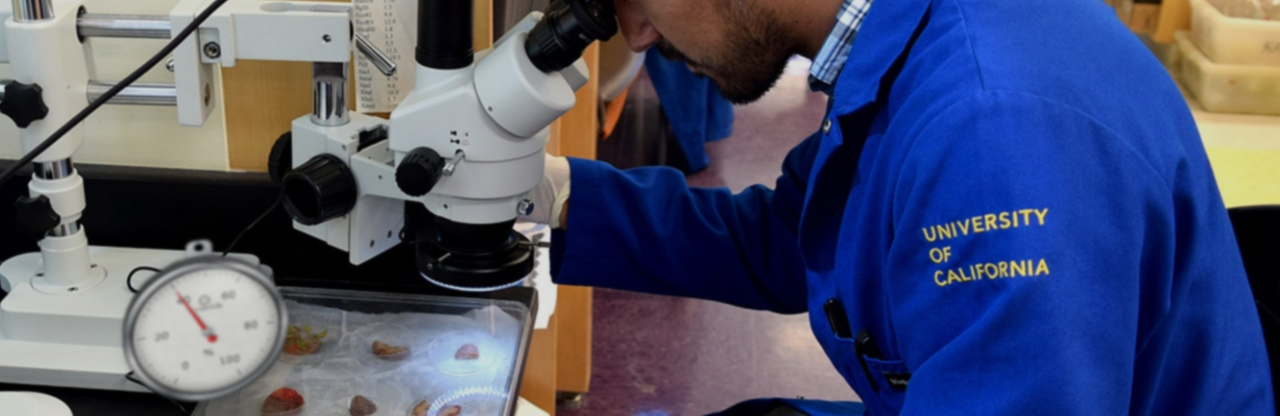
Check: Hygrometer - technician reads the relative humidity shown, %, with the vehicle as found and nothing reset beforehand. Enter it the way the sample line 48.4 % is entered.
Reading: 40 %
